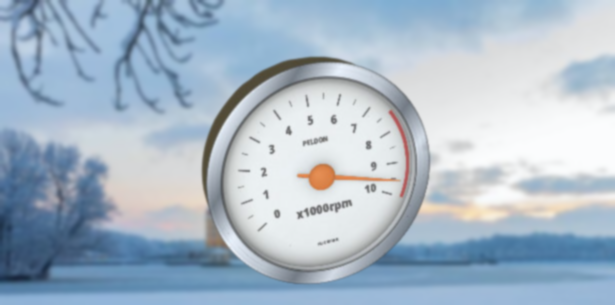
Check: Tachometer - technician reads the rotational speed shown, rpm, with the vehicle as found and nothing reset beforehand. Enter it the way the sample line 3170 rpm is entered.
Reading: 9500 rpm
